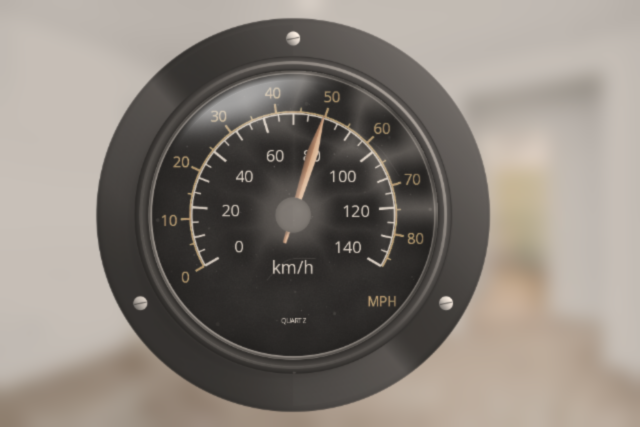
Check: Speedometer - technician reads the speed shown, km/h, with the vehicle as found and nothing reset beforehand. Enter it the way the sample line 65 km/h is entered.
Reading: 80 km/h
